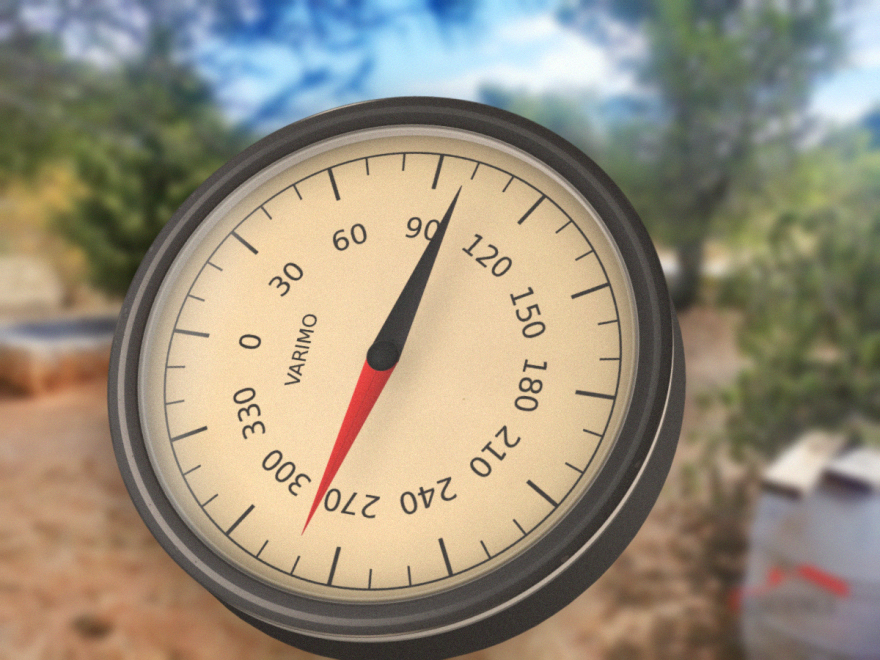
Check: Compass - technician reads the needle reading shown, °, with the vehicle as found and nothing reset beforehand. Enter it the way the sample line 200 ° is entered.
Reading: 280 °
